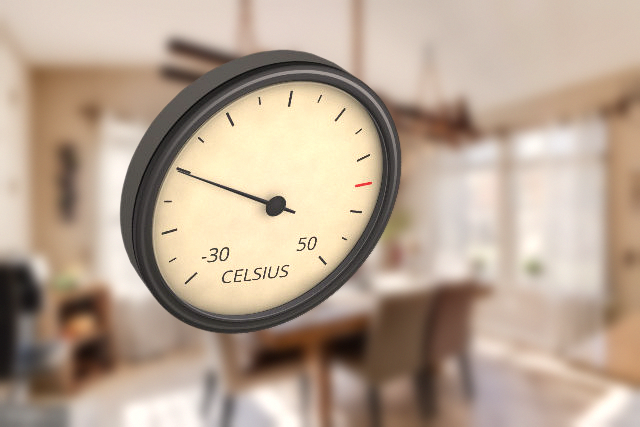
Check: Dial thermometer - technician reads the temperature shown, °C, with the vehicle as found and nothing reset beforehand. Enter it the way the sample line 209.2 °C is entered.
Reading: -10 °C
